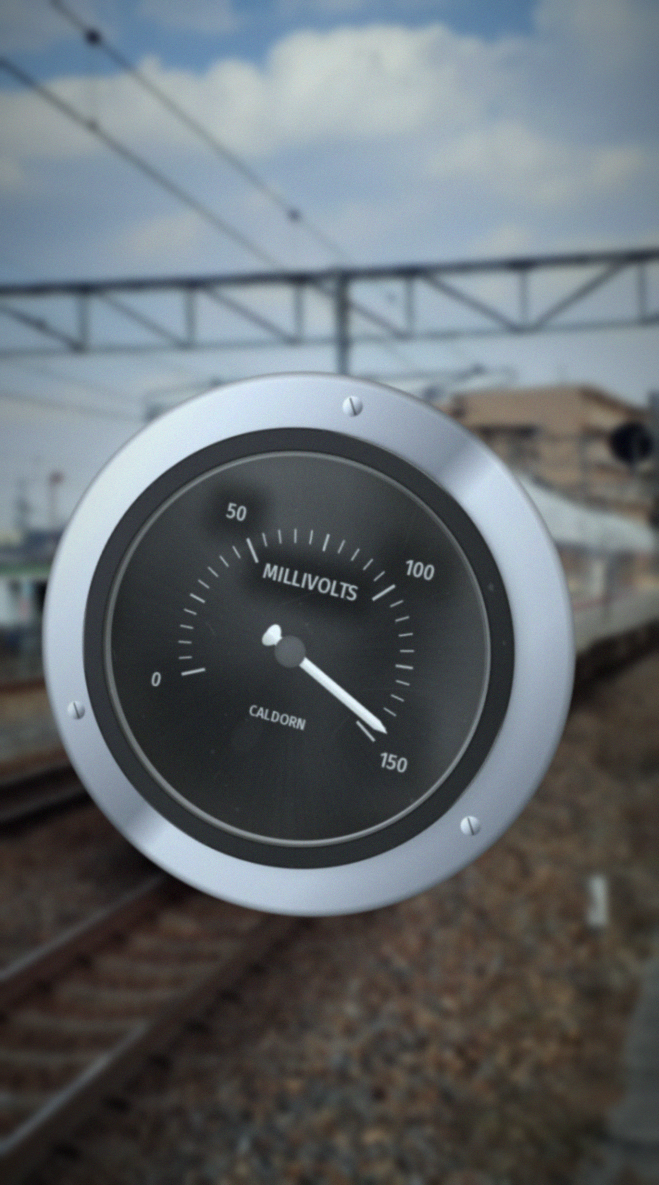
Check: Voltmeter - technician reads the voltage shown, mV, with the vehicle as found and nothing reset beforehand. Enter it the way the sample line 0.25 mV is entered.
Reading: 145 mV
